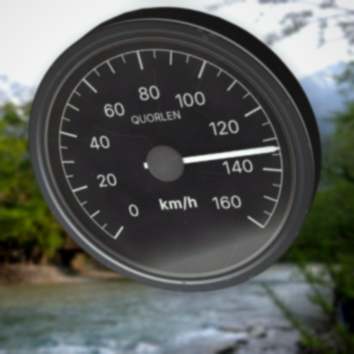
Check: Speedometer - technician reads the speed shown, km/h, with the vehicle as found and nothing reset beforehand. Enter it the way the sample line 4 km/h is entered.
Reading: 132.5 km/h
